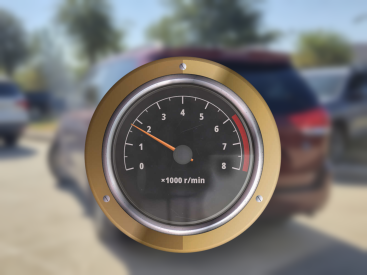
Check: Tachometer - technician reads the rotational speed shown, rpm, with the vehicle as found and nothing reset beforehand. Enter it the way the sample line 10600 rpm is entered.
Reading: 1750 rpm
